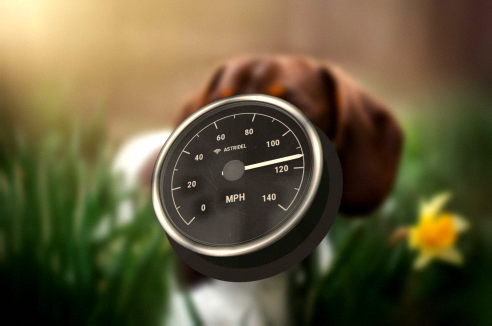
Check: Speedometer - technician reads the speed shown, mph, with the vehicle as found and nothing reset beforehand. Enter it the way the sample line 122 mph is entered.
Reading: 115 mph
